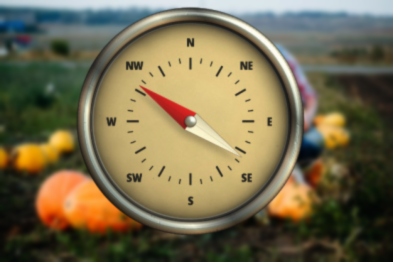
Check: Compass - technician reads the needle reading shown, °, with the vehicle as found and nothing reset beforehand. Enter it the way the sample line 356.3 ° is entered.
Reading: 305 °
